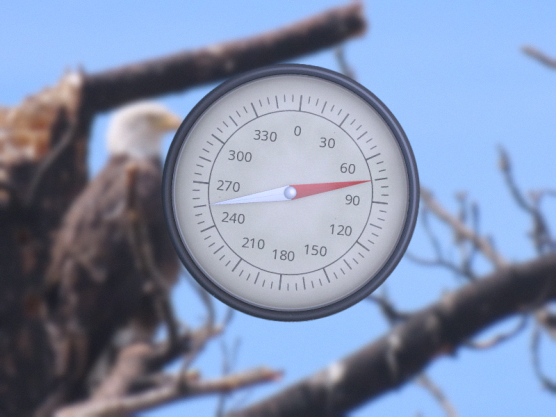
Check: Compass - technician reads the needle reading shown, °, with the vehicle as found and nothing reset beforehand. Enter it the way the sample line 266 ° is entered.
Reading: 75 °
